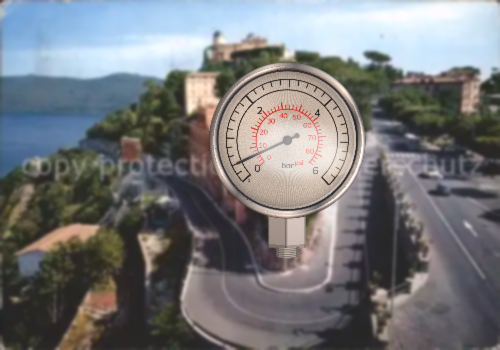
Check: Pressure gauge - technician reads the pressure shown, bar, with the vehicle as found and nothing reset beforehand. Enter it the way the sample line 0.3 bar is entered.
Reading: 0.4 bar
